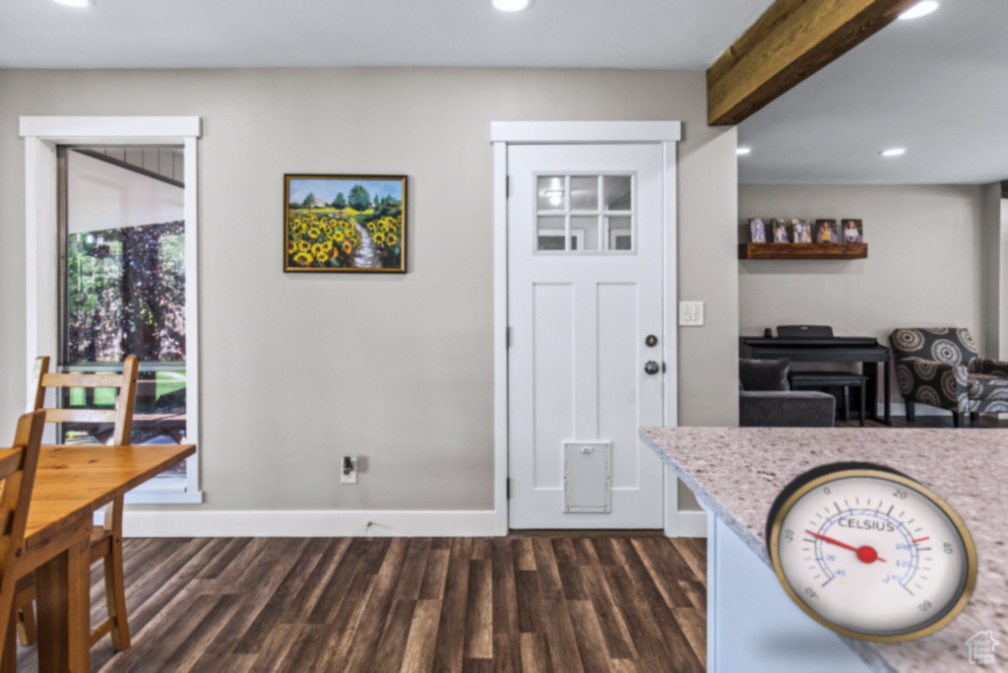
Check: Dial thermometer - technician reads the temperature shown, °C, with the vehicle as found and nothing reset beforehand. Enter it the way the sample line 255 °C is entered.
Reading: -16 °C
